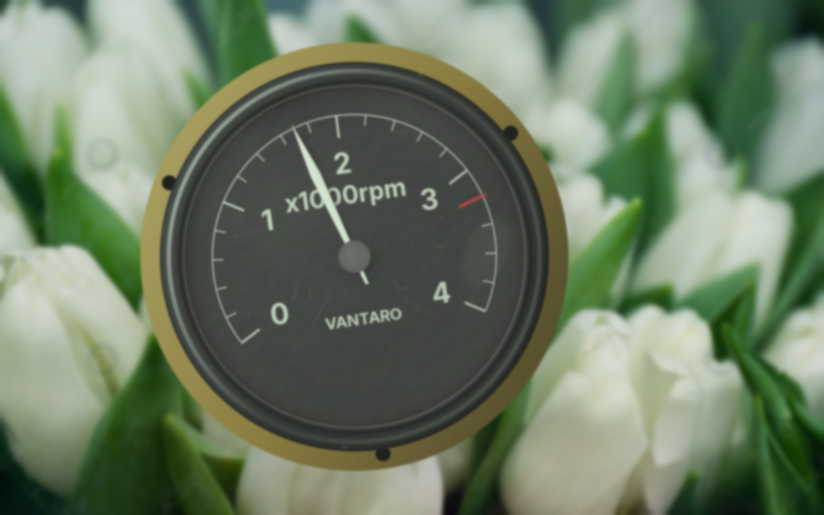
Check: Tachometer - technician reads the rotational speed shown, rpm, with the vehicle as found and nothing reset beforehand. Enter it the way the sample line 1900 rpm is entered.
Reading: 1700 rpm
